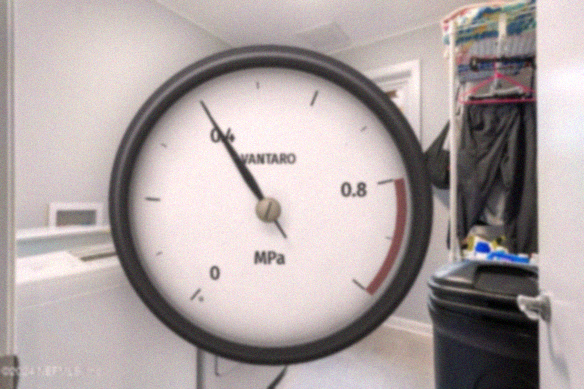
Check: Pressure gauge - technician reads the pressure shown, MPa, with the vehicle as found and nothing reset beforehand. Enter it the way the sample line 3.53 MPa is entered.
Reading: 0.4 MPa
